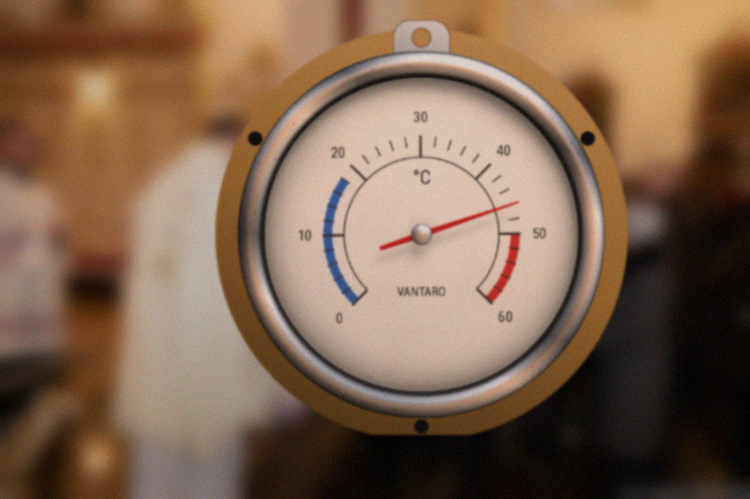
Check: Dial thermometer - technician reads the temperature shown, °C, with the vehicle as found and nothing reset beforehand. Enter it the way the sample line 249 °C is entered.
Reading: 46 °C
